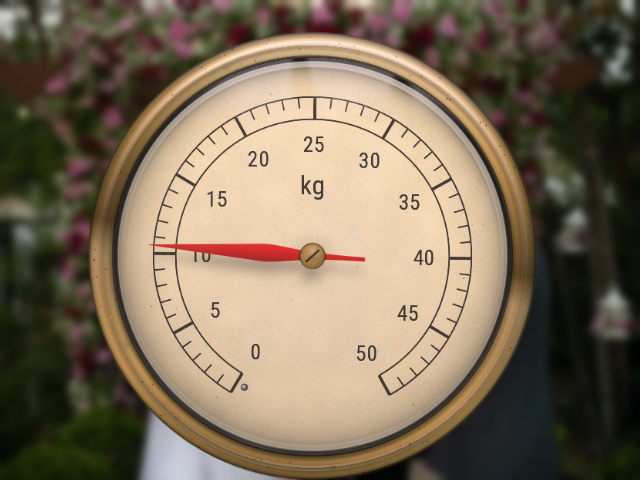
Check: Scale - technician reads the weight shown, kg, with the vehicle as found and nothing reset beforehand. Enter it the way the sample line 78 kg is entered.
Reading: 10.5 kg
